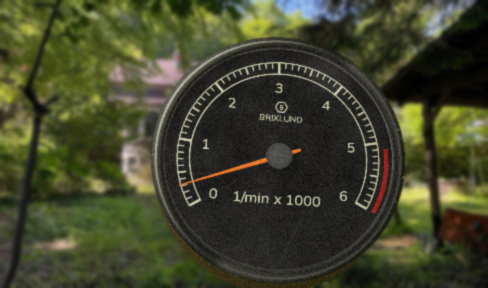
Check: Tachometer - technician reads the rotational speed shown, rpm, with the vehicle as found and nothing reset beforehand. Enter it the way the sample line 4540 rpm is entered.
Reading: 300 rpm
